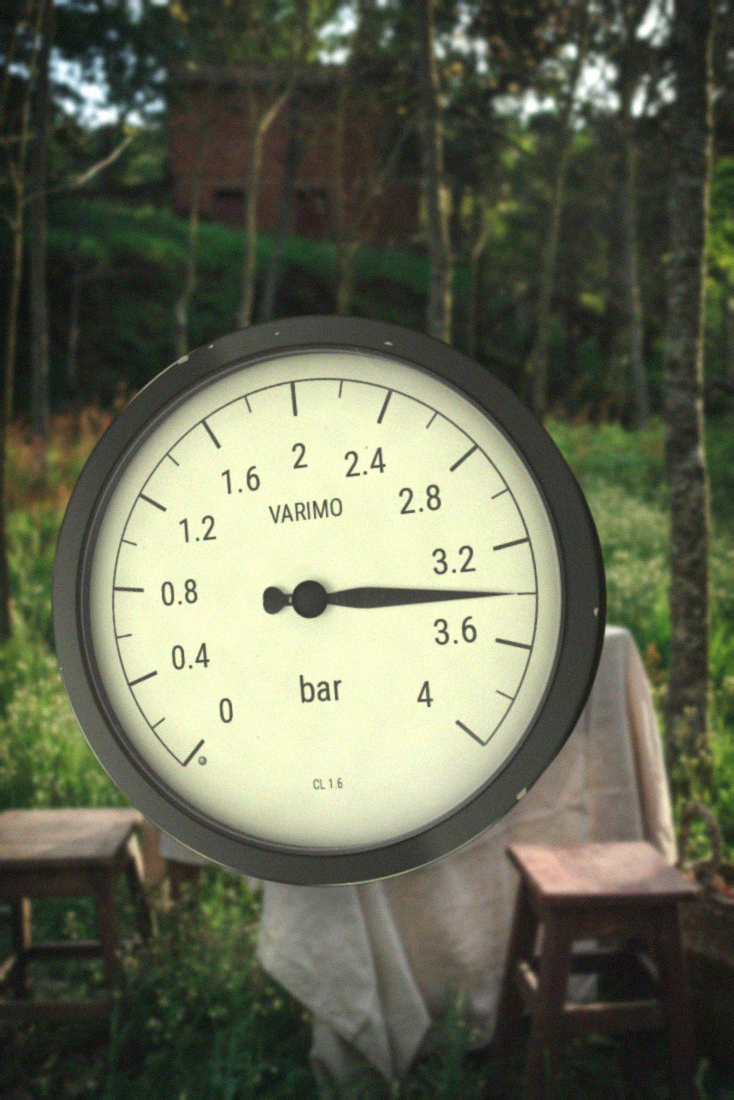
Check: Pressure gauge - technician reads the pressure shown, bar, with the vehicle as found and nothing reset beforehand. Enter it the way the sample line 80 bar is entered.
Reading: 3.4 bar
